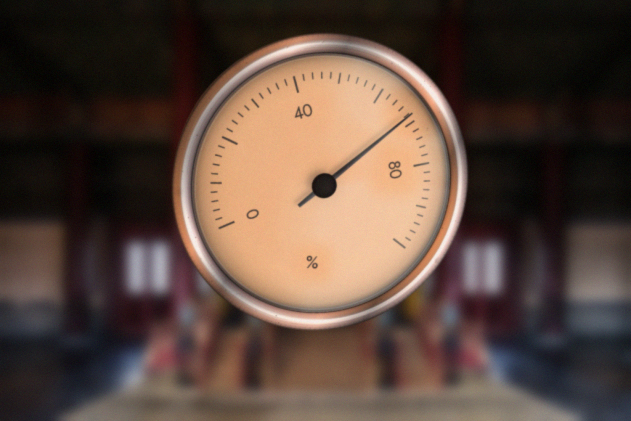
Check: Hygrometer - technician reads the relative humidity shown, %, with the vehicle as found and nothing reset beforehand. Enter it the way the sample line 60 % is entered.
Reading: 68 %
